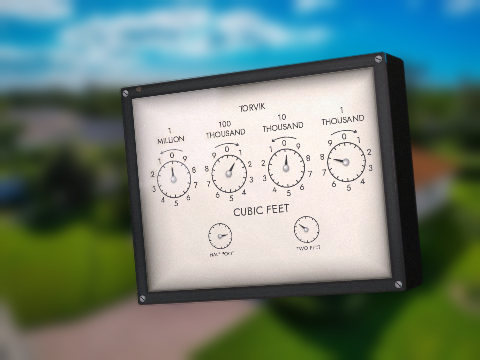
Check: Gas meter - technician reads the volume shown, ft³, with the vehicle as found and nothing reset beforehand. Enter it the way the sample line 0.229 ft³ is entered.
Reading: 9800 ft³
